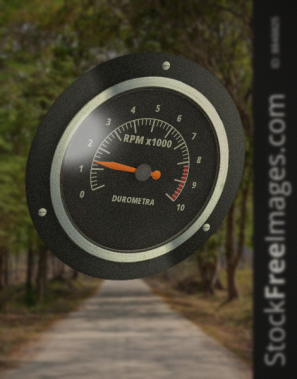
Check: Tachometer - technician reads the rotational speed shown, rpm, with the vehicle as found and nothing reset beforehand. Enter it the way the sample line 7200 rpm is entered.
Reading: 1400 rpm
